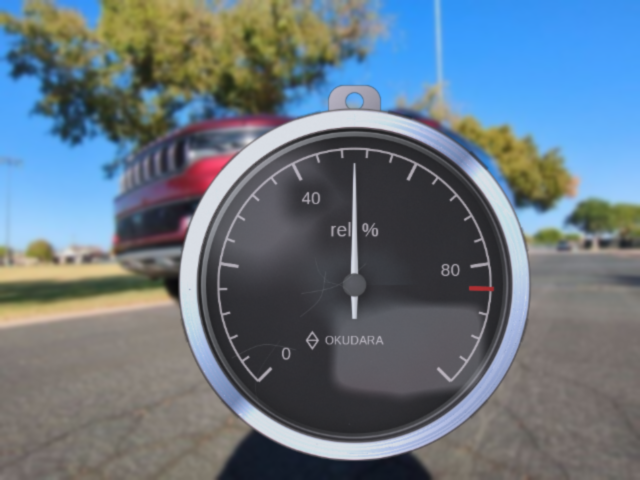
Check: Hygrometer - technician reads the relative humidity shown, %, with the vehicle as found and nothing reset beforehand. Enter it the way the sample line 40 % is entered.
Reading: 50 %
